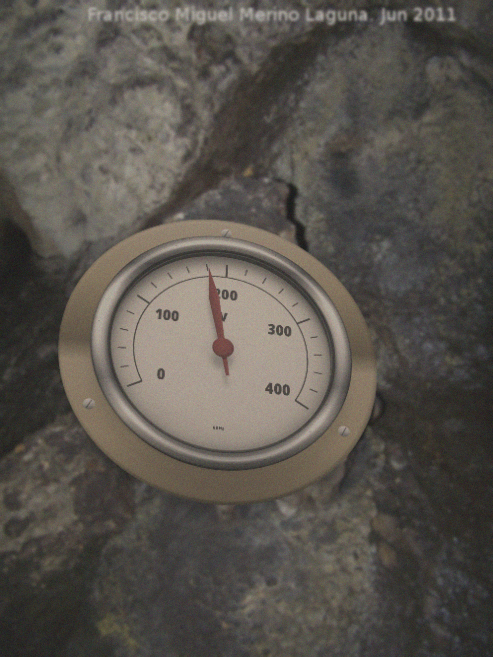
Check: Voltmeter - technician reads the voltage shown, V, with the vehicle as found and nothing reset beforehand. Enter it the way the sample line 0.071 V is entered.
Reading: 180 V
